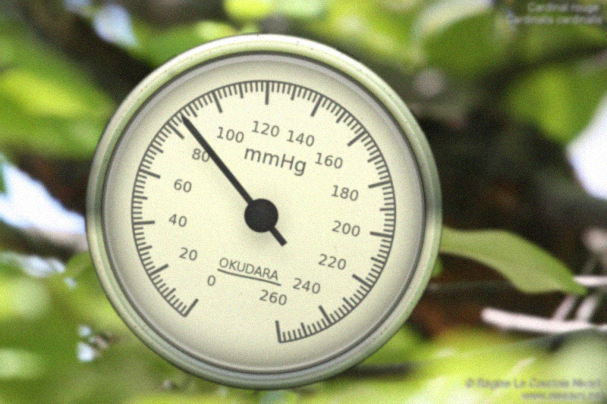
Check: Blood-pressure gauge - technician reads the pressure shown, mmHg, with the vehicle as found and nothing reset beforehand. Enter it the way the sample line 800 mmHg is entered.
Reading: 86 mmHg
